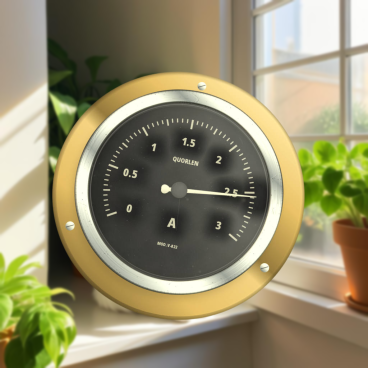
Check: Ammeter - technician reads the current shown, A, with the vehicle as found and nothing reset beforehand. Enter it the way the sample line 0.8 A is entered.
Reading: 2.55 A
